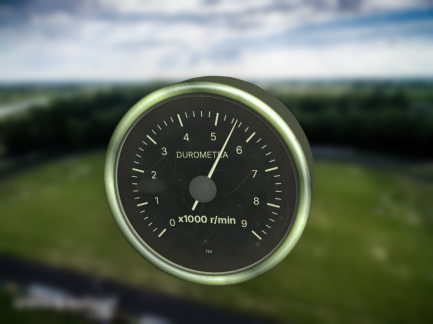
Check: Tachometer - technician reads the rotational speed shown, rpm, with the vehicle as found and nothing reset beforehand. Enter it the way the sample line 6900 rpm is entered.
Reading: 5500 rpm
